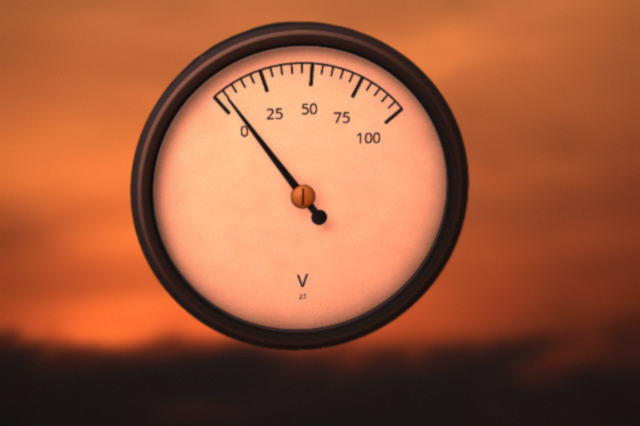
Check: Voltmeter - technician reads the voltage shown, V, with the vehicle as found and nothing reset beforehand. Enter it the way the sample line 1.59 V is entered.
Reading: 5 V
